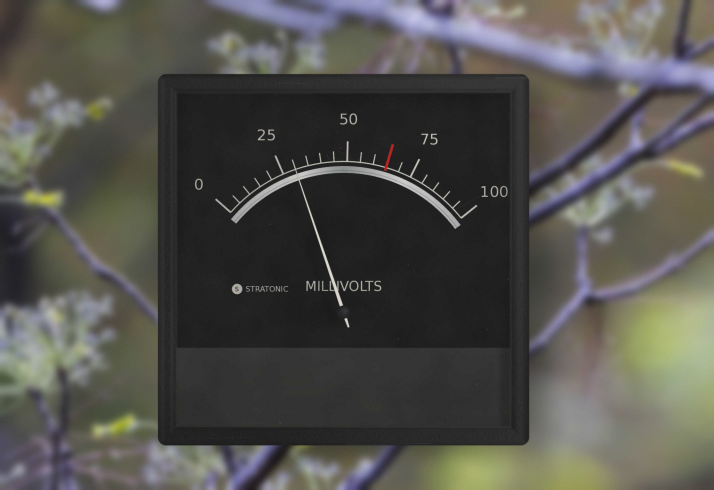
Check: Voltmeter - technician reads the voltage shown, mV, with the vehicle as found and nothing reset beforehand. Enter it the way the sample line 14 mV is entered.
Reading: 30 mV
